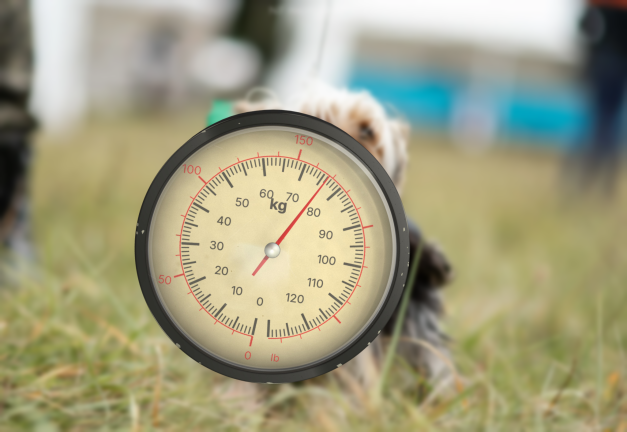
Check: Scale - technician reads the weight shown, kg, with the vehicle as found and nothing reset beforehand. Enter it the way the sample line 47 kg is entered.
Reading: 76 kg
